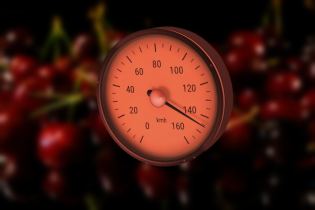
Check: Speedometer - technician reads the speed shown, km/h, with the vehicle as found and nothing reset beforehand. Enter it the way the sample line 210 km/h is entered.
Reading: 145 km/h
